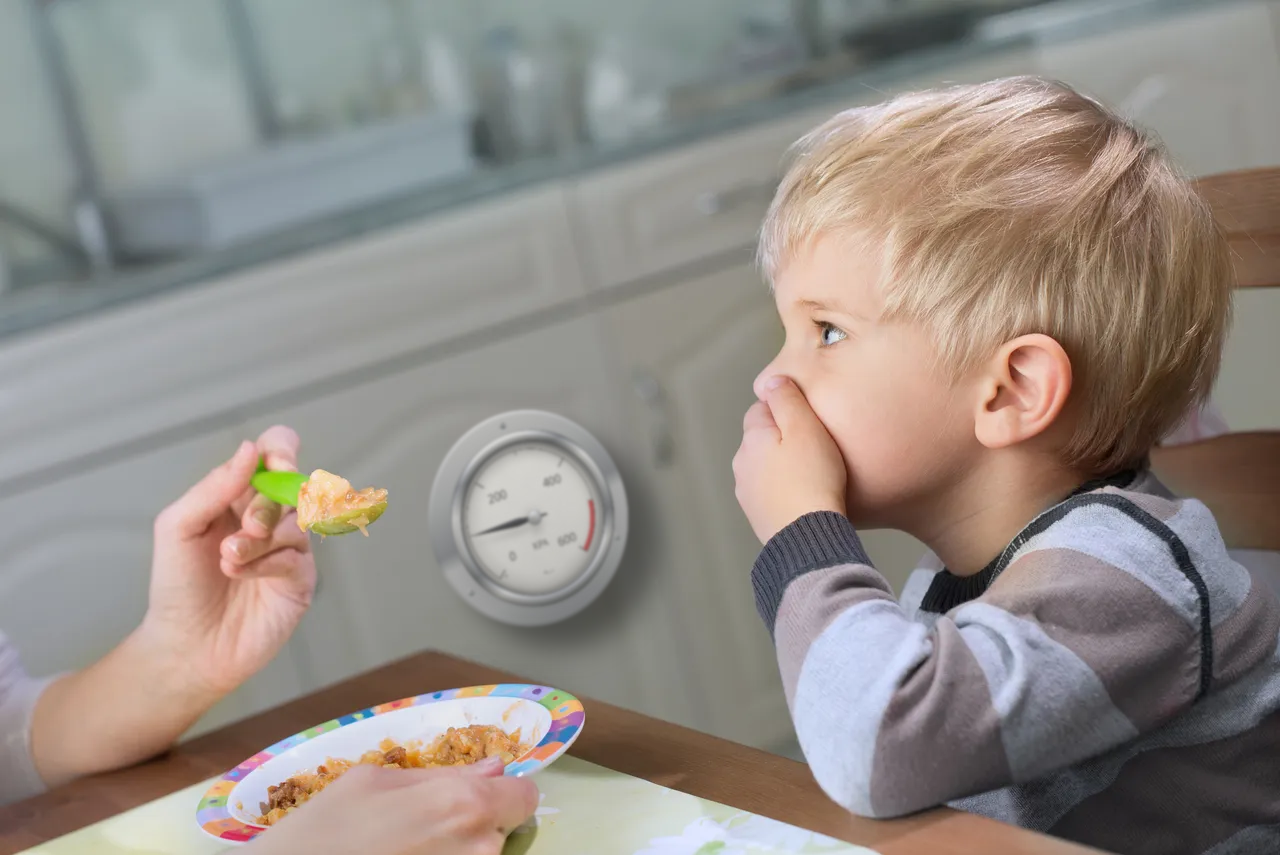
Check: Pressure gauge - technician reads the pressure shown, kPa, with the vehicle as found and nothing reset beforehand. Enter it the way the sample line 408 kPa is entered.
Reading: 100 kPa
